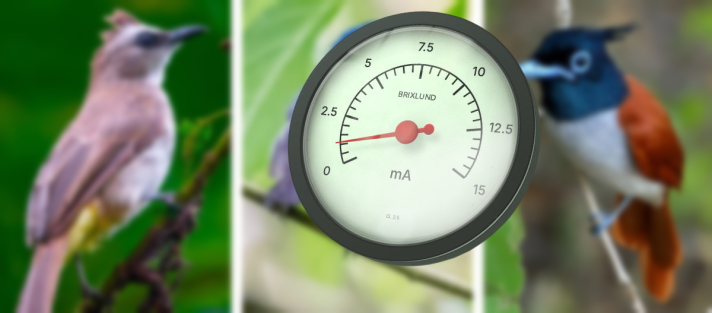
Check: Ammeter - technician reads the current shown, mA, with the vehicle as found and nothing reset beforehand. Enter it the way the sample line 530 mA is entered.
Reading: 1 mA
